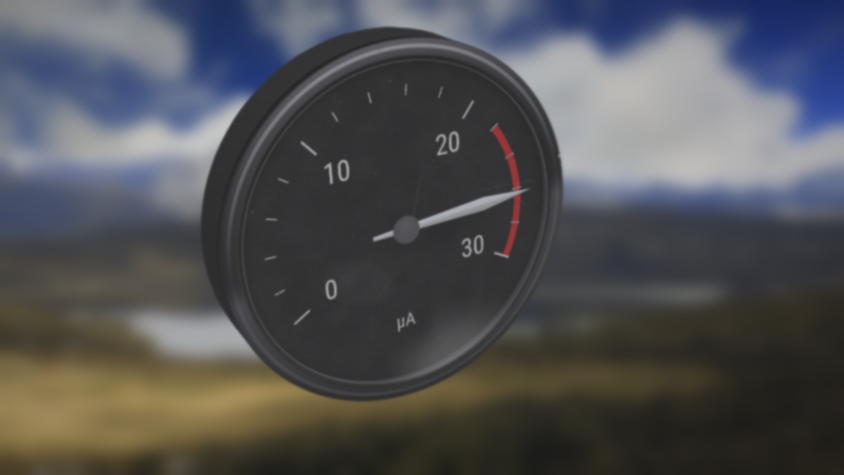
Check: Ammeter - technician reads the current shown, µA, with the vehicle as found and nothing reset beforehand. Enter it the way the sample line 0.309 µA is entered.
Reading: 26 µA
